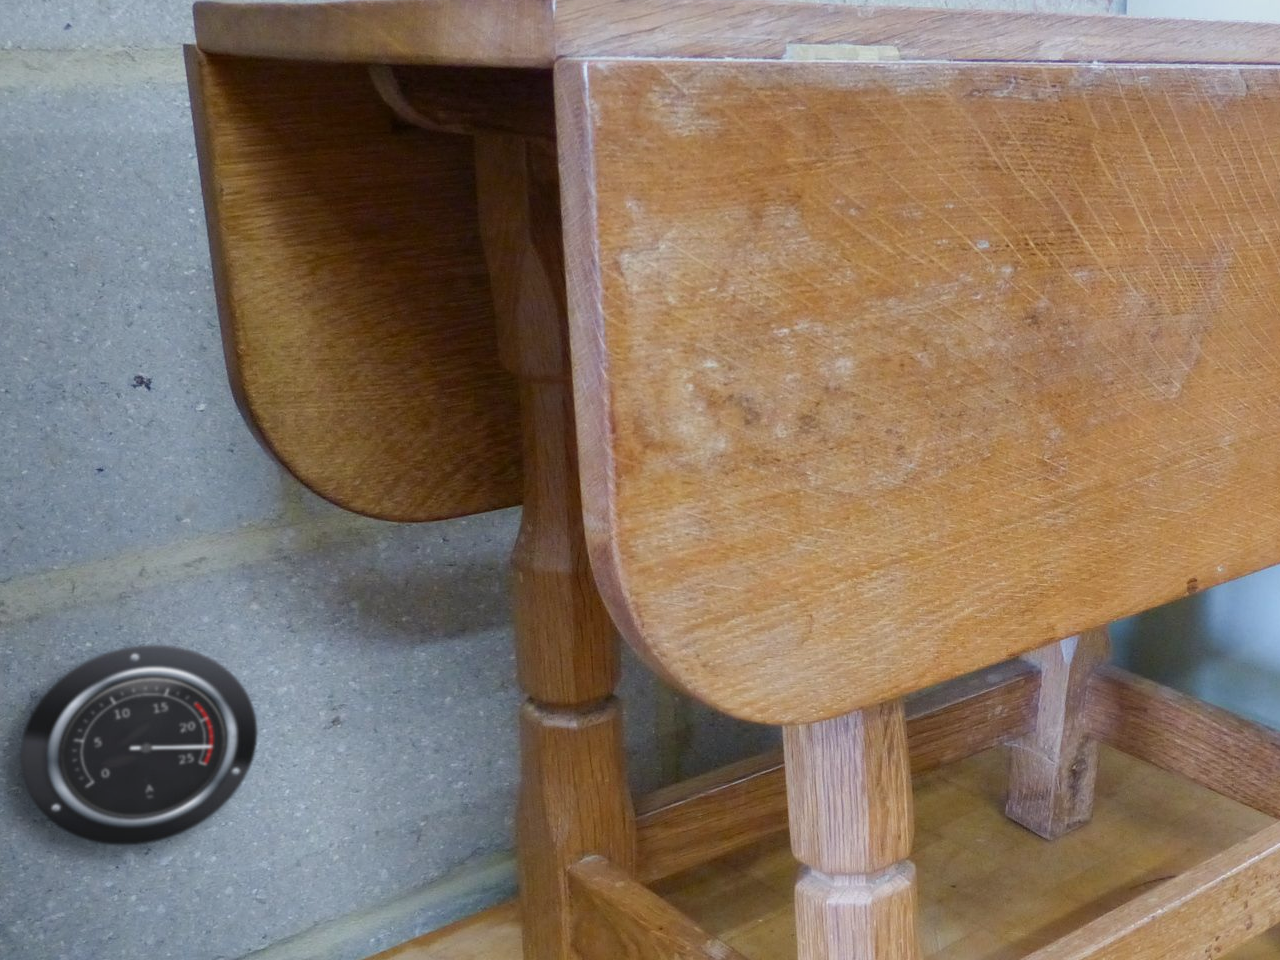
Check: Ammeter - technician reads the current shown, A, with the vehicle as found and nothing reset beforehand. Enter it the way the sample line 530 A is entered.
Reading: 23 A
